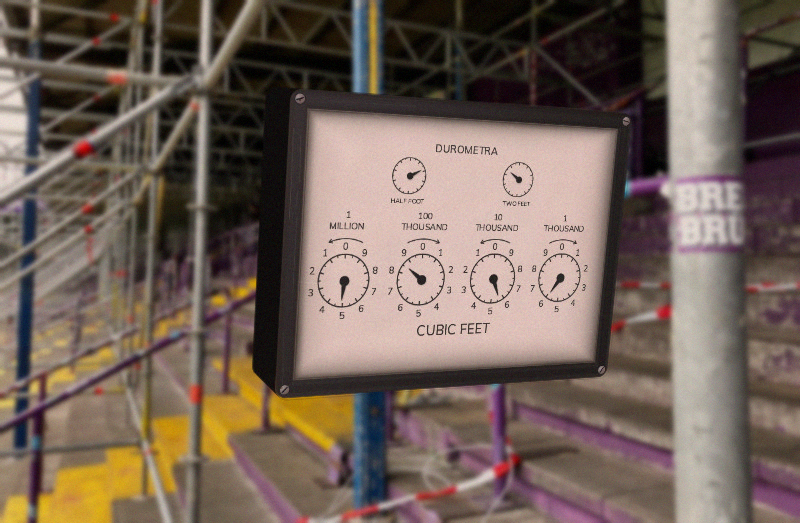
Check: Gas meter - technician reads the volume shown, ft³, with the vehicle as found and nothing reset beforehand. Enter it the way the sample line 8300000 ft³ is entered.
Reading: 485600 ft³
